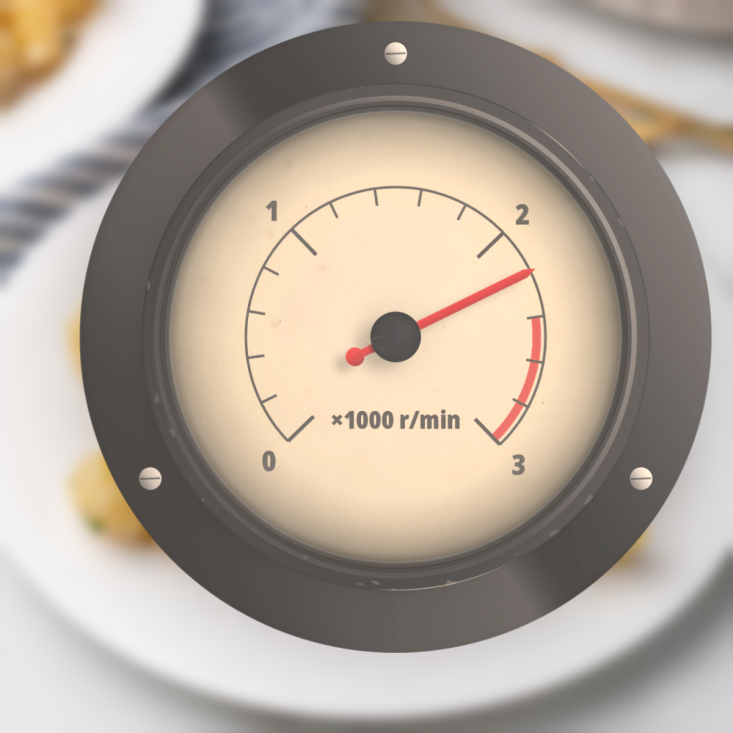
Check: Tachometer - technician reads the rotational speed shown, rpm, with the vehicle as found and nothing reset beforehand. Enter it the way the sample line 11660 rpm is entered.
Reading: 2200 rpm
